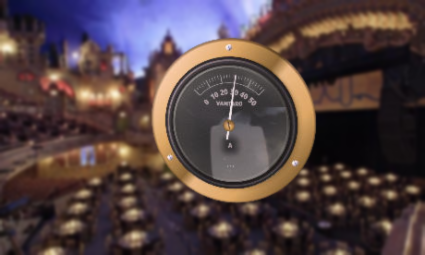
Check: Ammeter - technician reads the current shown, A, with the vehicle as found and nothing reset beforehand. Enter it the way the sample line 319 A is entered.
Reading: 30 A
